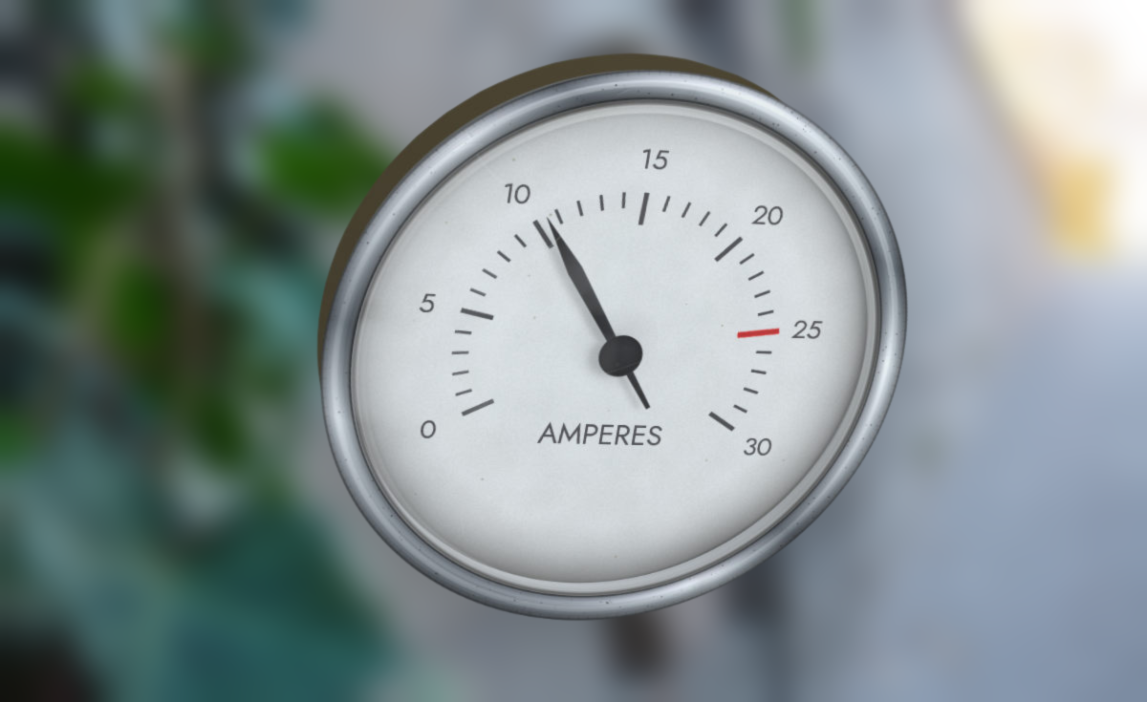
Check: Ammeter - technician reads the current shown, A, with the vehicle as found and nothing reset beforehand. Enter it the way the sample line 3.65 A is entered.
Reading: 10.5 A
